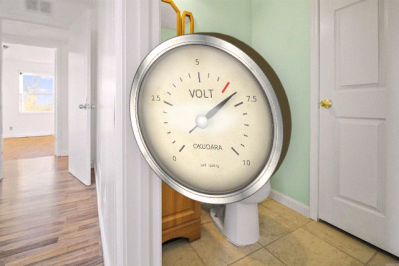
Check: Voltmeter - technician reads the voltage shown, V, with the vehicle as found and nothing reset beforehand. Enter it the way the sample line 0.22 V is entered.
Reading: 7 V
